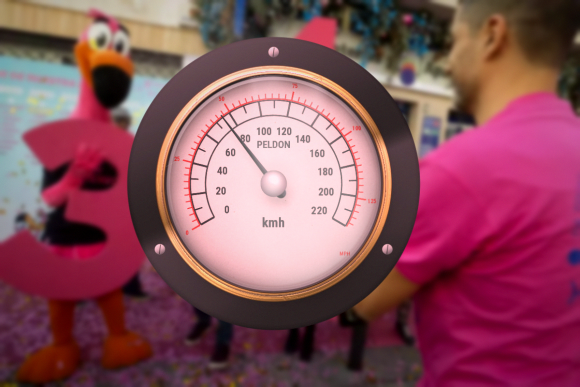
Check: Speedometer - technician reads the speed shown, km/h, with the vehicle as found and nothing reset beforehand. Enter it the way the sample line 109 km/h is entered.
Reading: 75 km/h
